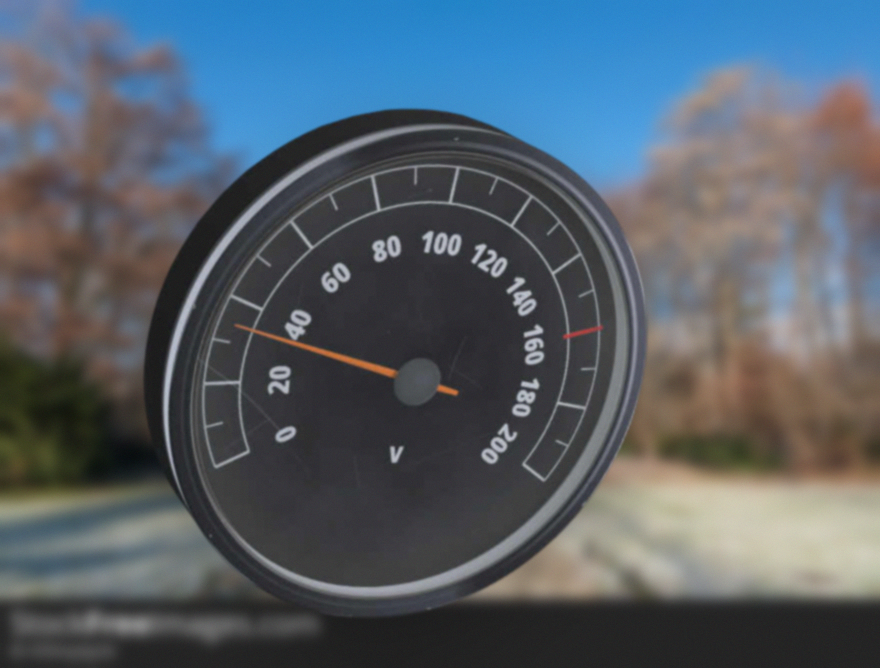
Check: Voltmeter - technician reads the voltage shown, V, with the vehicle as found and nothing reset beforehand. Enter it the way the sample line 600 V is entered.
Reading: 35 V
